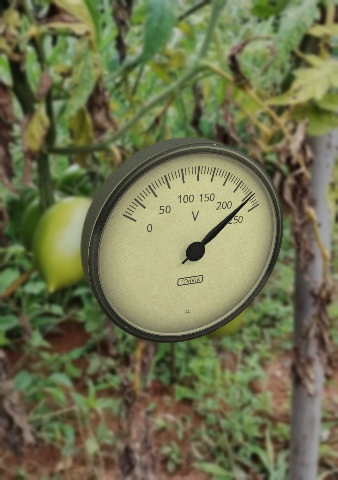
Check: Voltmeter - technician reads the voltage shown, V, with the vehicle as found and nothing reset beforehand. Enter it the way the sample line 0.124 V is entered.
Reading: 225 V
